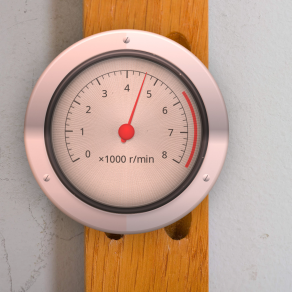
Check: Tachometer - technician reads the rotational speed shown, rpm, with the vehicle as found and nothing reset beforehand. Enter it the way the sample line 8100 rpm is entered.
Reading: 4600 rpm
